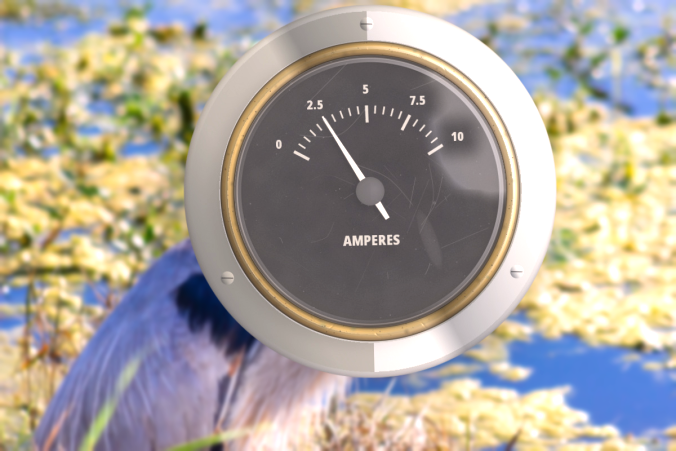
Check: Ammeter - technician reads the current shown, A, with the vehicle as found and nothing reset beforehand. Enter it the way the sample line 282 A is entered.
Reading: 2.5 A
